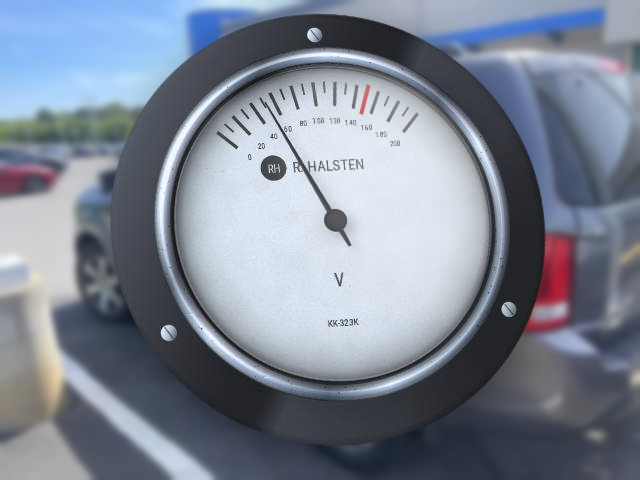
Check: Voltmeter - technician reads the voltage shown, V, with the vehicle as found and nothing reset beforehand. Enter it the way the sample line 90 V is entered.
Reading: 50 V
